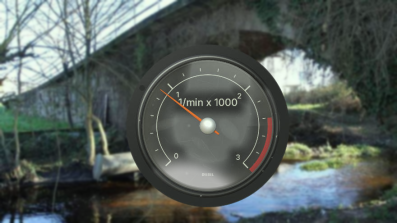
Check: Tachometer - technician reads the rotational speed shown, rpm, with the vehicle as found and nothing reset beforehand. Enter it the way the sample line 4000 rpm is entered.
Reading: 900 rpm
